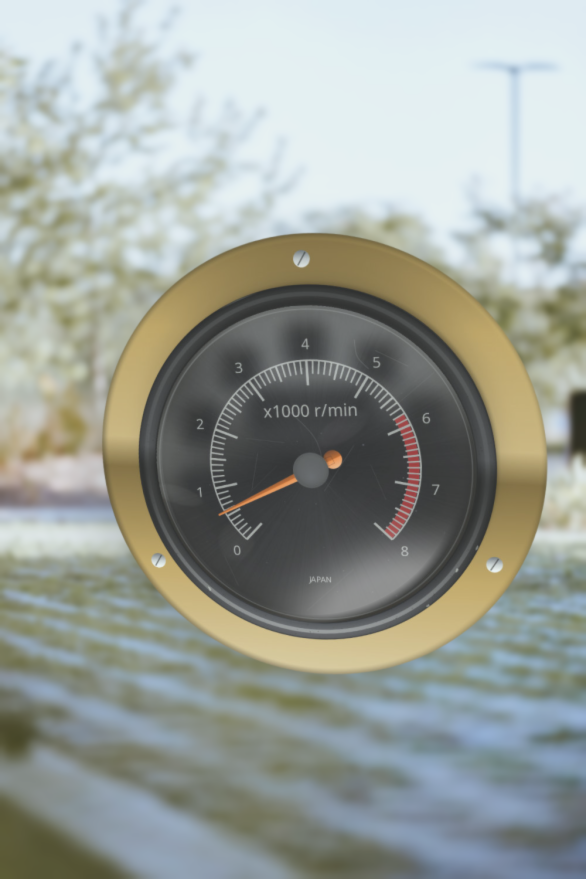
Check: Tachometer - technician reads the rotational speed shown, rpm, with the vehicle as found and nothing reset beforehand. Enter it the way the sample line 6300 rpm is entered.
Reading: 600 rpm
